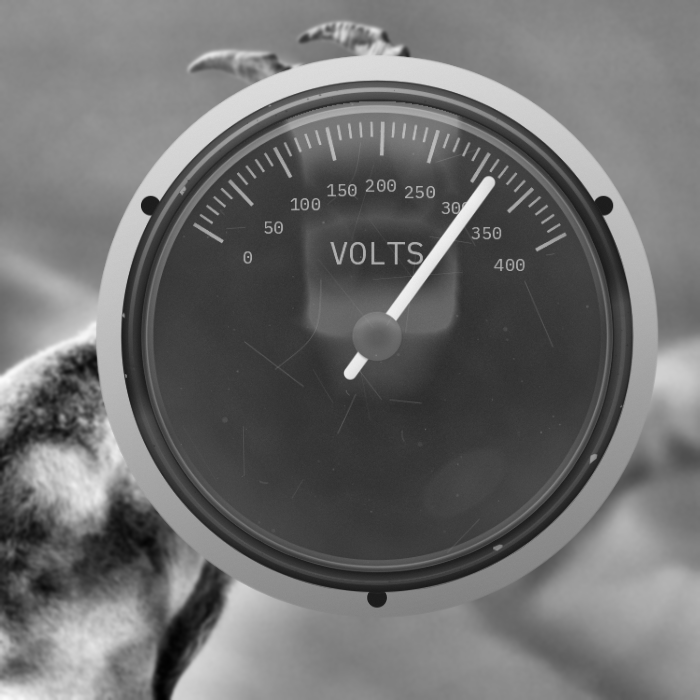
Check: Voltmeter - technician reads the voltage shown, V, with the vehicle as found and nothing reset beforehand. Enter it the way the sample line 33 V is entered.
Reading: 315 V
